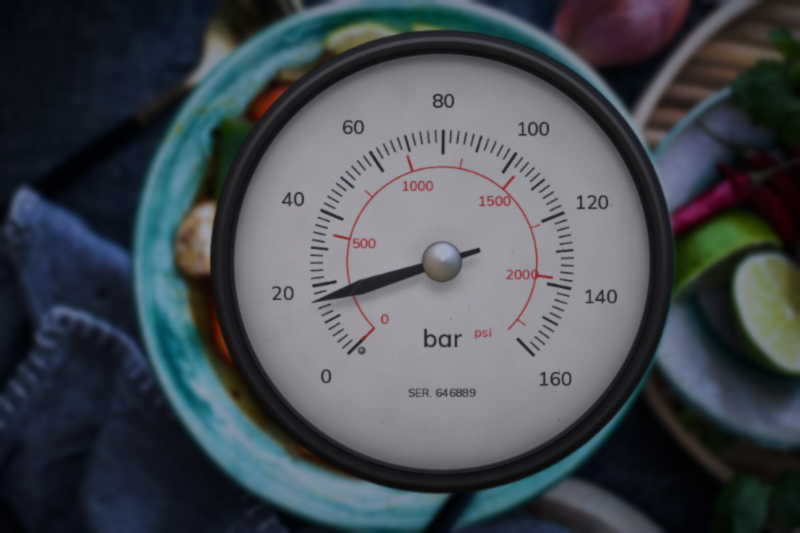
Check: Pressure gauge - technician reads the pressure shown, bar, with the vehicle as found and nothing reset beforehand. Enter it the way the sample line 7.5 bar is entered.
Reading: 16 bar
